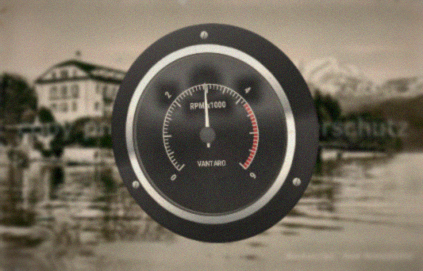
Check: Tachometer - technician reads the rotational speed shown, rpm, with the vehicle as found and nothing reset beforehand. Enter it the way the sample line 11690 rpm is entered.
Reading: 3000 rpm
